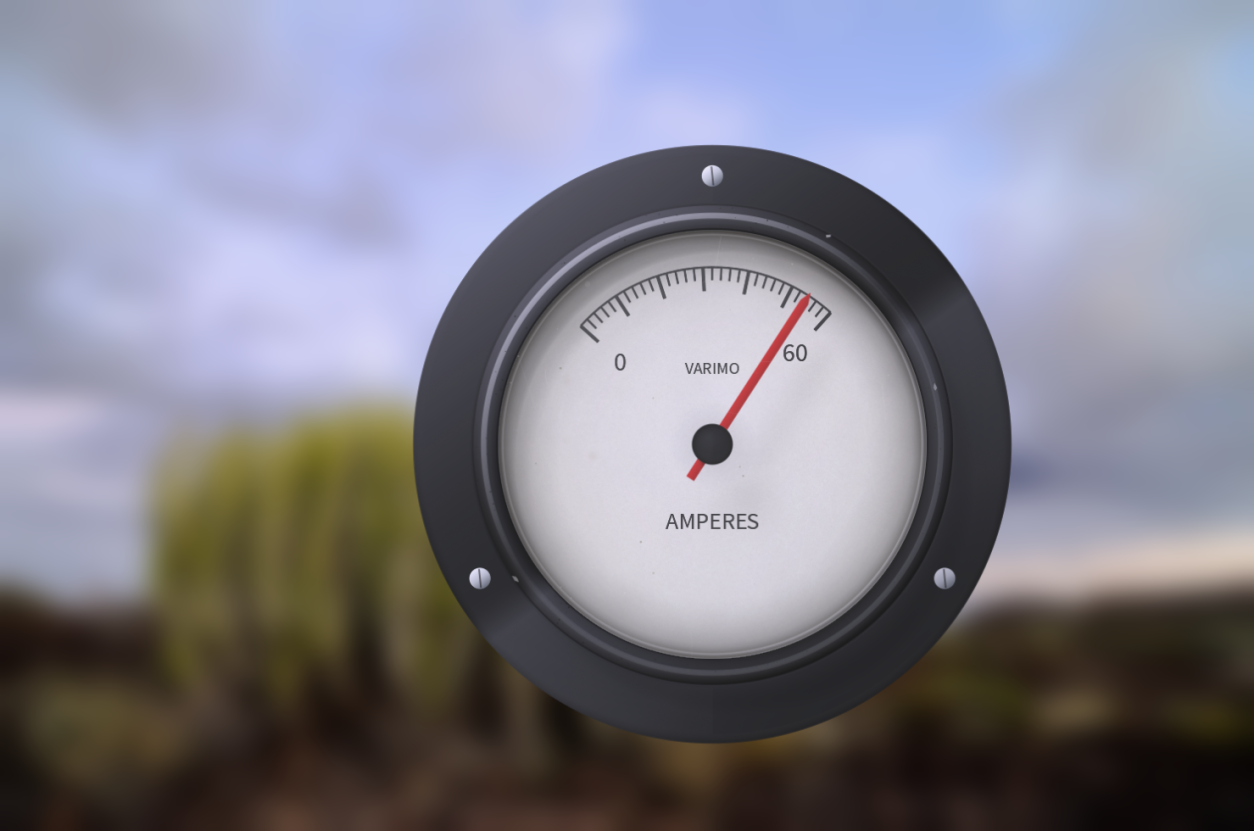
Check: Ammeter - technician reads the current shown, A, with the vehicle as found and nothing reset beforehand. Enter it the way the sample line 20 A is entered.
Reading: 54 A
